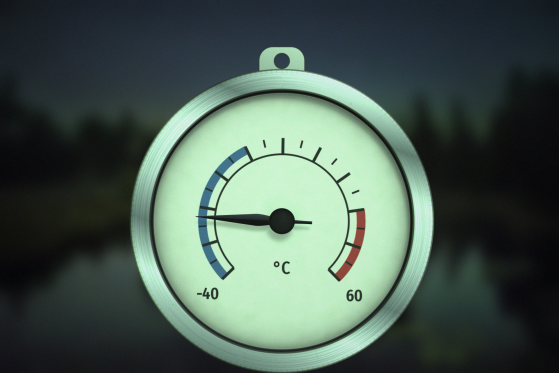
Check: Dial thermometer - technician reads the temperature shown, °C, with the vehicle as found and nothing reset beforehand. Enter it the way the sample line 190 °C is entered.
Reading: -22.5 °C
